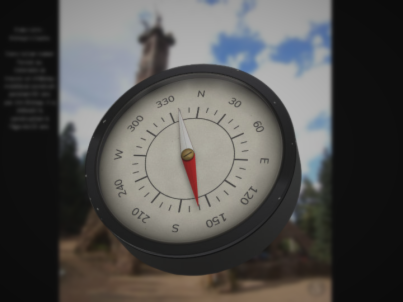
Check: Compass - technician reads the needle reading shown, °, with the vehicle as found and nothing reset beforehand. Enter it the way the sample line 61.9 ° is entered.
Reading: 160 °
